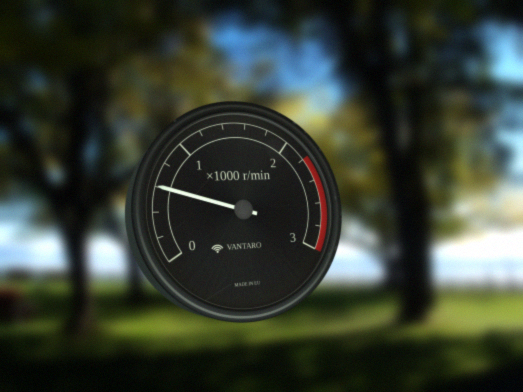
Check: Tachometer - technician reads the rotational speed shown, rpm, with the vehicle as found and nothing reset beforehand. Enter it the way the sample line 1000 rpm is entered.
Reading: 600 rpm
